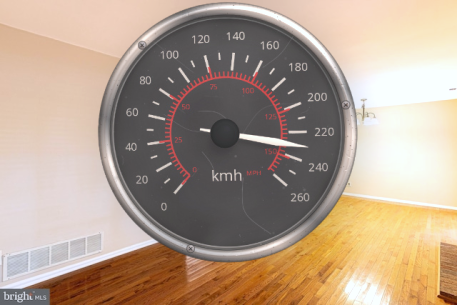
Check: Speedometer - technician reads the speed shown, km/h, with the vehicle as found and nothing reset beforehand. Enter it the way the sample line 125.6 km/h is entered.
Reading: 230 km/h
